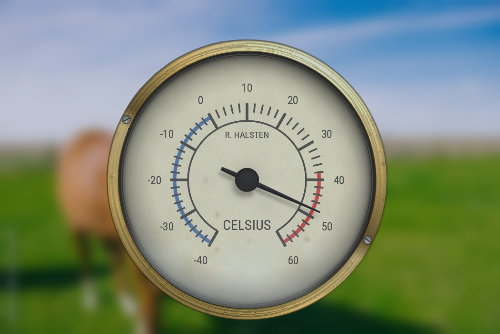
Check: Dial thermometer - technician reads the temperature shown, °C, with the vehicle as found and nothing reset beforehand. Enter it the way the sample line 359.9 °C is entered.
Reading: 48 °C
